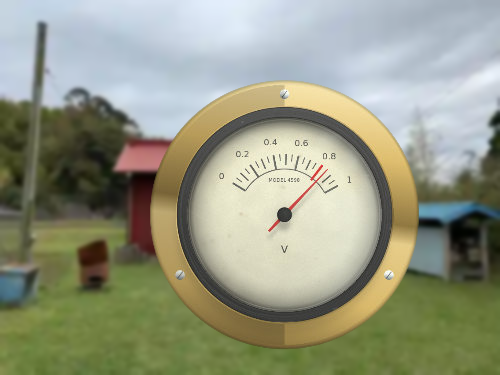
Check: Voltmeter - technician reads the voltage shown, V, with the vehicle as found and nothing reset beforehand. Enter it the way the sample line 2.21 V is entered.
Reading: 0.85 V
